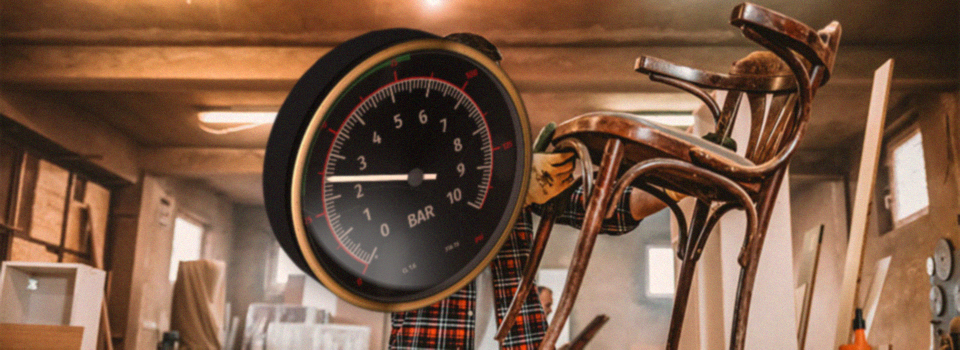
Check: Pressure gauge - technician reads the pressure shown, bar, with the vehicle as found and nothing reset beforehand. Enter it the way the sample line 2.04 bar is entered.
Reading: 2.5 bar
